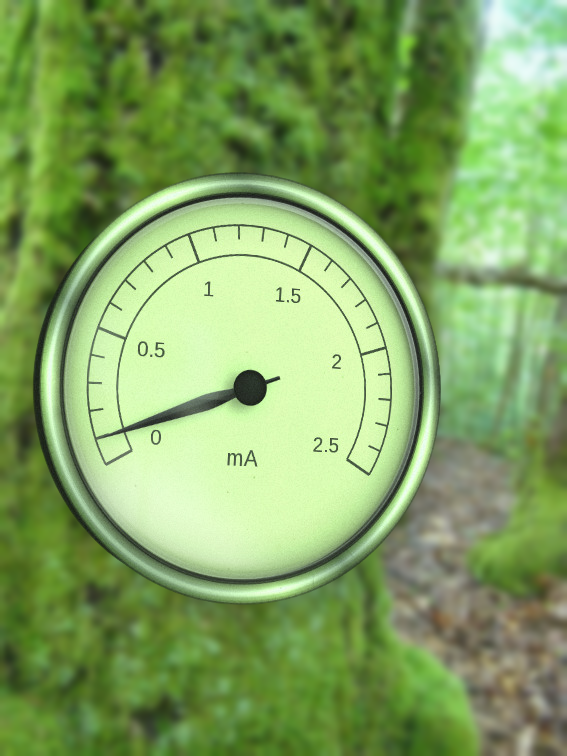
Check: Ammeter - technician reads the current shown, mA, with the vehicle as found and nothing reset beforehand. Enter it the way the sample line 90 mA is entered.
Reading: 0.1 mA
